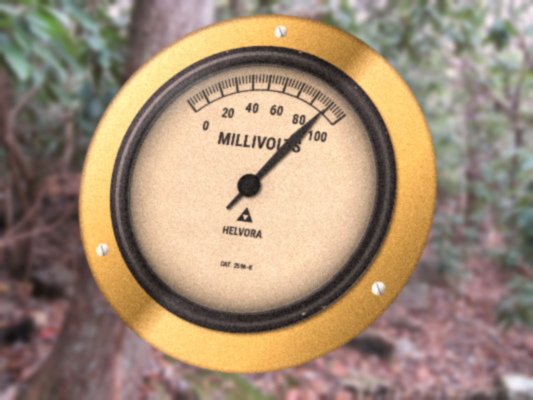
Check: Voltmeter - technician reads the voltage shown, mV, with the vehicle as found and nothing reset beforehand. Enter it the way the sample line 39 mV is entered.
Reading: 90 mV
